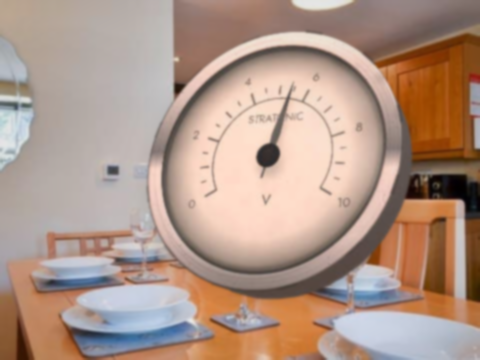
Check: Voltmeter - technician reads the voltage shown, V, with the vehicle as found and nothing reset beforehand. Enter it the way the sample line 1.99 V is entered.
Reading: 5.5 V
